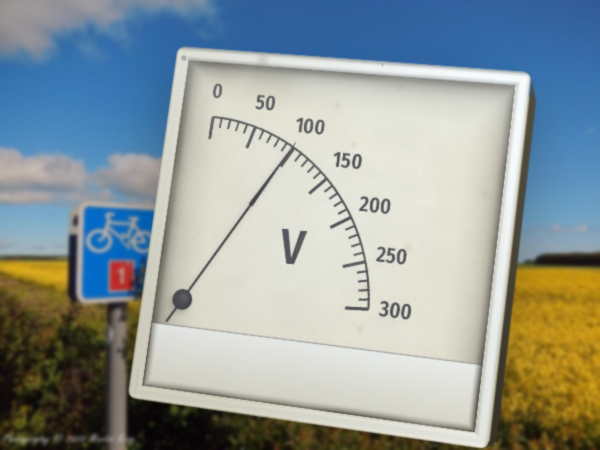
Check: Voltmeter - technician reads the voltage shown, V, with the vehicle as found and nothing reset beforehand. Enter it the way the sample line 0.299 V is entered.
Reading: 100 V
